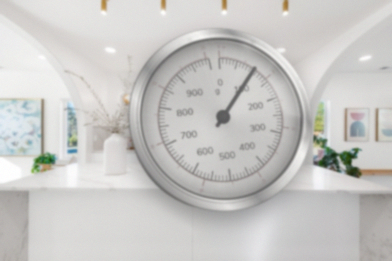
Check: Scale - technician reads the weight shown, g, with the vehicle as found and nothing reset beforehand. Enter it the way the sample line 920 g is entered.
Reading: 100 g
